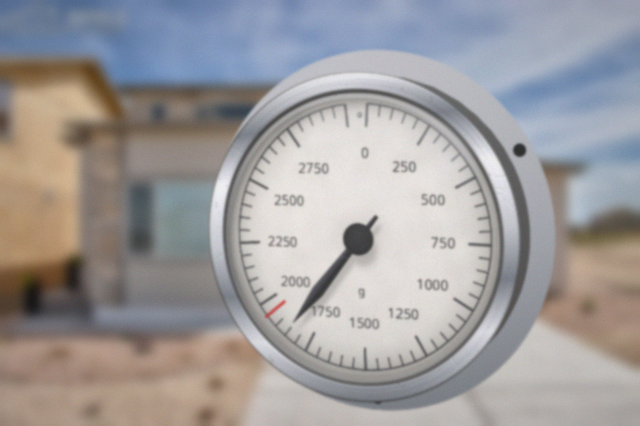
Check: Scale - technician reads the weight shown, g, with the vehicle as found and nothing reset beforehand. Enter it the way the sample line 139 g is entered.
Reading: 1850 g
